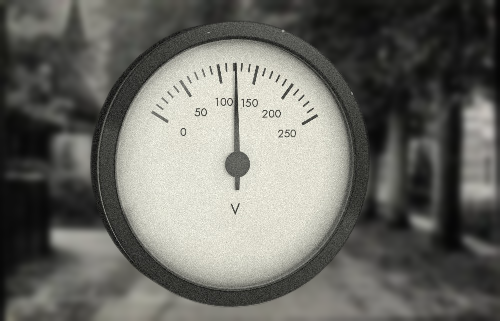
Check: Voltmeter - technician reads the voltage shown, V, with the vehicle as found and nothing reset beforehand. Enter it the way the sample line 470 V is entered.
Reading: 120 V
